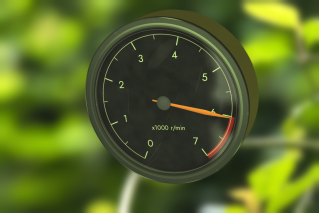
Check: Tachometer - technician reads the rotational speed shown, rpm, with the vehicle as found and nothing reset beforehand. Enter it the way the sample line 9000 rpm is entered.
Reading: 6000 rpm
